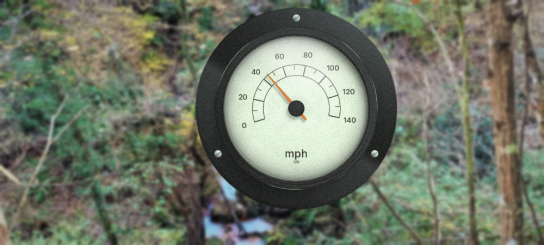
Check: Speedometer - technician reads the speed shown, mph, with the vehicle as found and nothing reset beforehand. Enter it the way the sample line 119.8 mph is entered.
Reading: 45 mph
